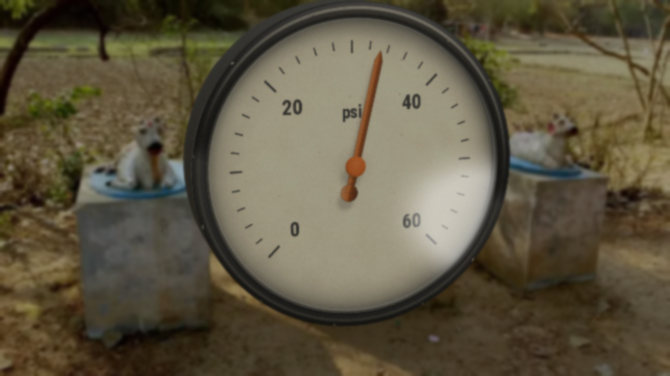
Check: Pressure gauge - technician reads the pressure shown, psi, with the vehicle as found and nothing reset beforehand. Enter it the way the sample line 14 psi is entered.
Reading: 33 psi
